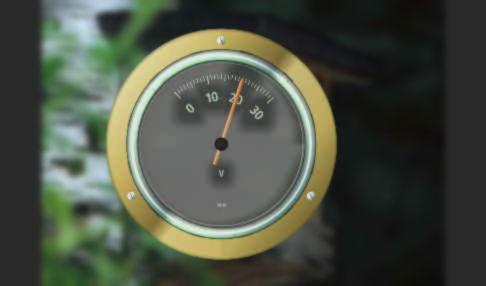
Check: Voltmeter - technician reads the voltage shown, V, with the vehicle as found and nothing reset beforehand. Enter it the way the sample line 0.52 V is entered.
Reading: 20 V
